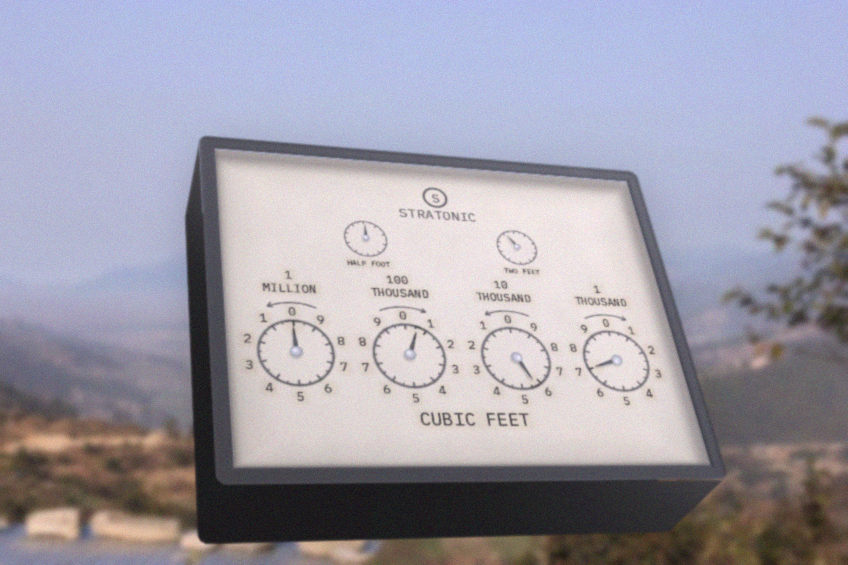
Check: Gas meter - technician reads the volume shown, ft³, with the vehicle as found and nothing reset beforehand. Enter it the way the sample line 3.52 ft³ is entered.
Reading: 5700 ft³
